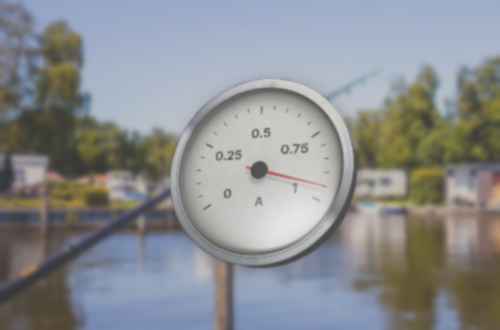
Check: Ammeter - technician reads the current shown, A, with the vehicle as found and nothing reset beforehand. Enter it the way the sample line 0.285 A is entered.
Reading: 0.95 A
